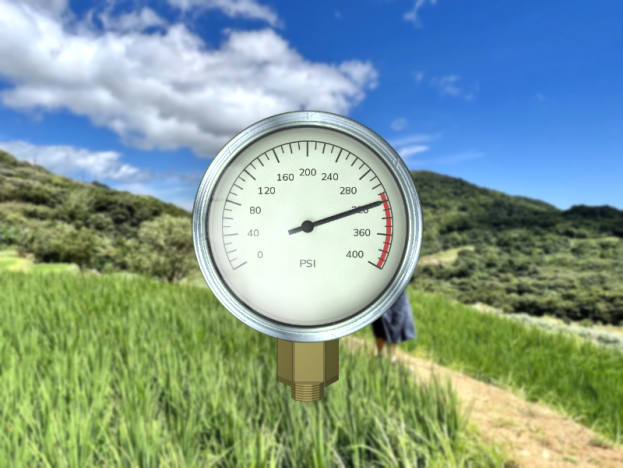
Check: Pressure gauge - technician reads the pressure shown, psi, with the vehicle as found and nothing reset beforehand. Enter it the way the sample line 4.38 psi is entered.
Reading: 320 psi
